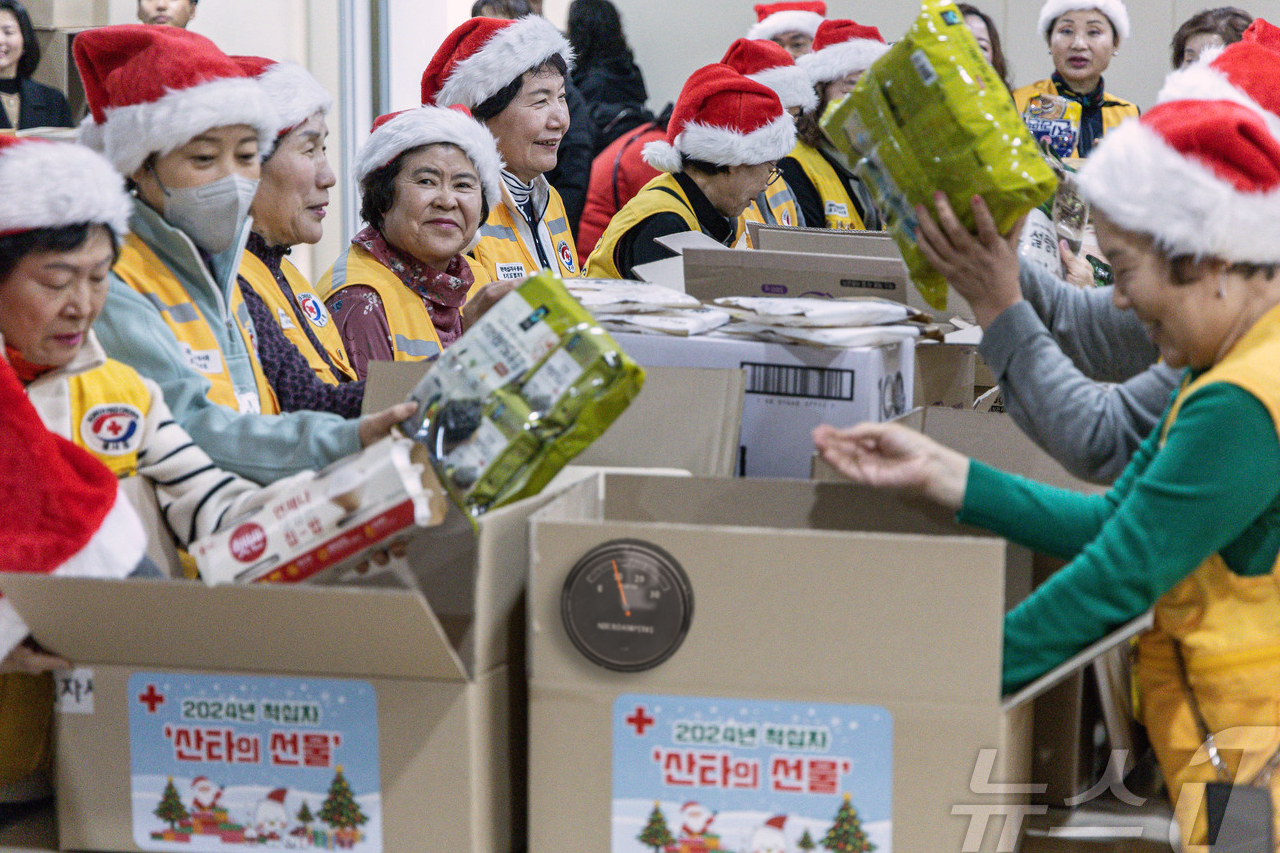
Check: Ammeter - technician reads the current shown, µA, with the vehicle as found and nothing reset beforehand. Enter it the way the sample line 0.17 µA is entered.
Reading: 10 µA
